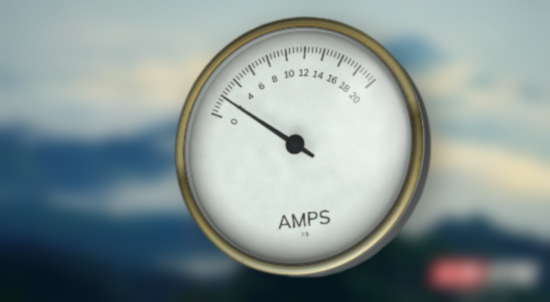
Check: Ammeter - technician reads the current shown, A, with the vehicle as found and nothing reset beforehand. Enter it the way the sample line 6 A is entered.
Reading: 2 A
